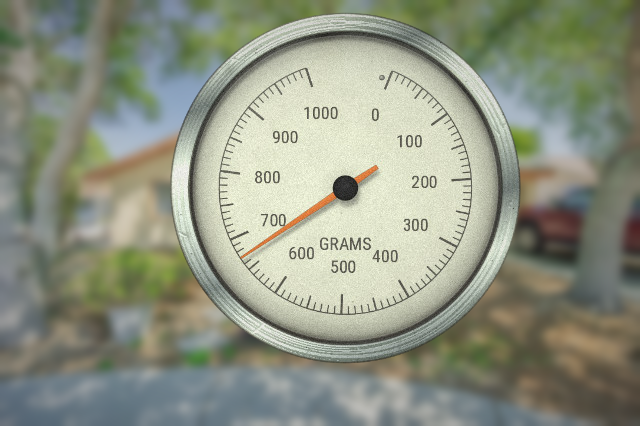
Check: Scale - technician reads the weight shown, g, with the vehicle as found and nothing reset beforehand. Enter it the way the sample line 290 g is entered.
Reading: 670 g
